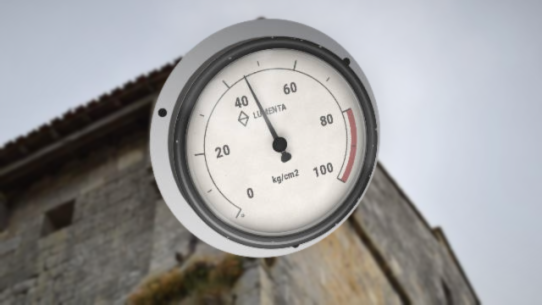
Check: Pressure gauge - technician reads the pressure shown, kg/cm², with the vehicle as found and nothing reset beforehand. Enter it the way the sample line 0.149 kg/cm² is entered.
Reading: 45 kg/cm²
